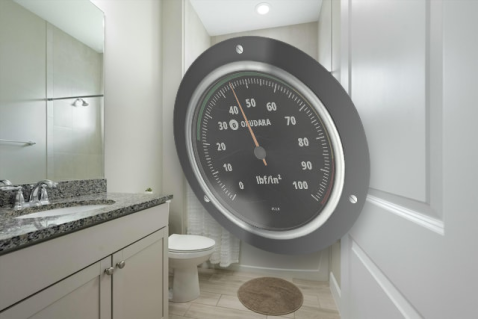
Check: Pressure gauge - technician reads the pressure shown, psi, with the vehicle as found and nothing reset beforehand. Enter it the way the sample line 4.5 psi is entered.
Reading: 45 psi
